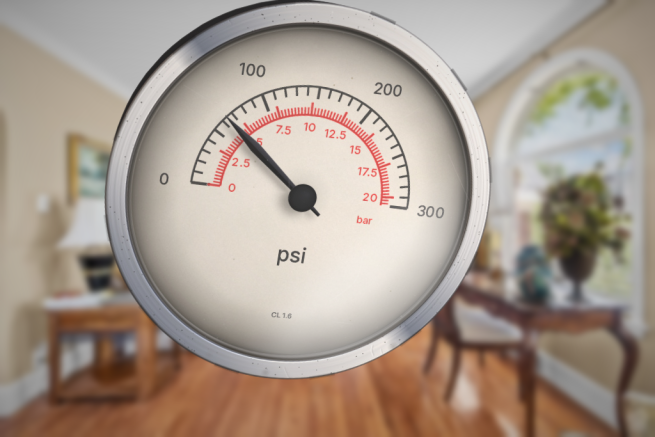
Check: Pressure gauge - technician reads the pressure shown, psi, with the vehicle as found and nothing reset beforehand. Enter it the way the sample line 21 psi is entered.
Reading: 65 psi
